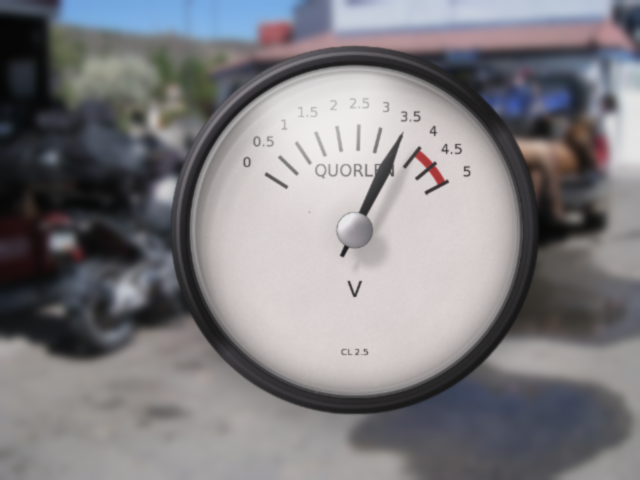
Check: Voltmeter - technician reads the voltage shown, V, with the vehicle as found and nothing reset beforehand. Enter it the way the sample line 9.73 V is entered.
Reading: 3.5 V
